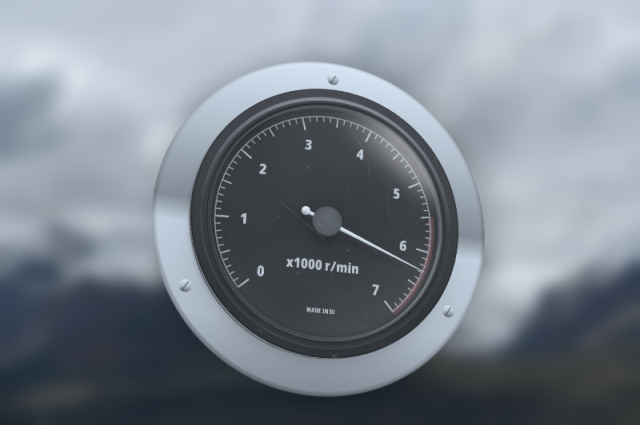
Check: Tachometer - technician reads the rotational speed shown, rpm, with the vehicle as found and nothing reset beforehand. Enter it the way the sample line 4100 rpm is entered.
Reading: 6300 rpm
